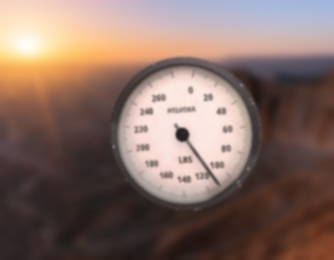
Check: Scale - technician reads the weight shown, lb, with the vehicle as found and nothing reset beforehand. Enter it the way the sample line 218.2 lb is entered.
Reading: 110 lb
